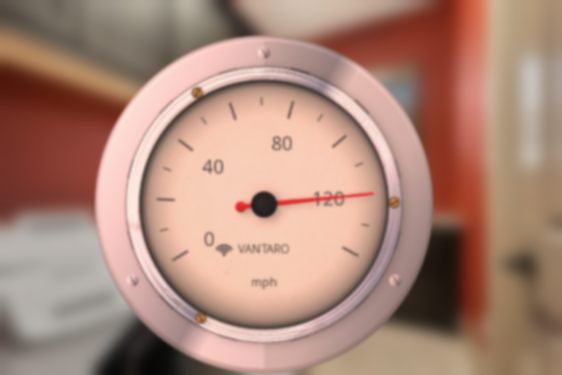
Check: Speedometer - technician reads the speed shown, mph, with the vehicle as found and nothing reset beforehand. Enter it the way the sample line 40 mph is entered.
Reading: 120 mph
